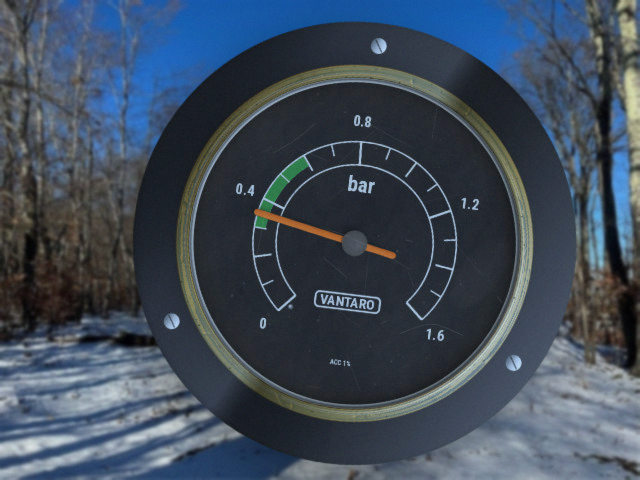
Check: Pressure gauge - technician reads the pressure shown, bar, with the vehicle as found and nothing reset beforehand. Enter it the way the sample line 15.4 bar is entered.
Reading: 0.35 bar
